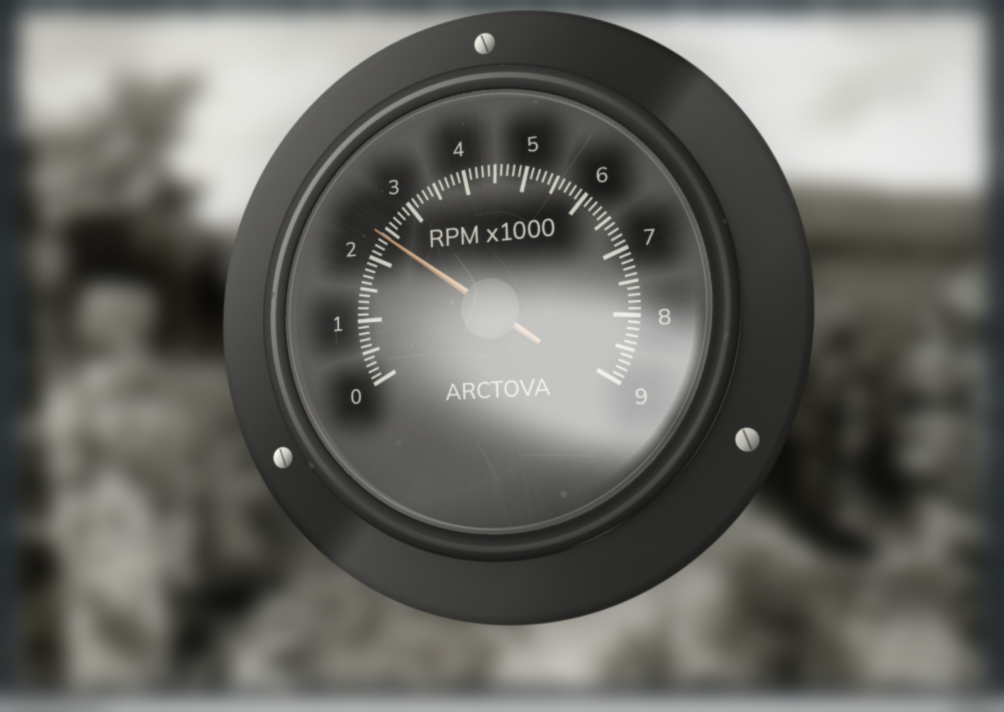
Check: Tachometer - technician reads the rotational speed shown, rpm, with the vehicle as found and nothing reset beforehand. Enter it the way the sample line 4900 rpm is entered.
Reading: 2400 rpm
